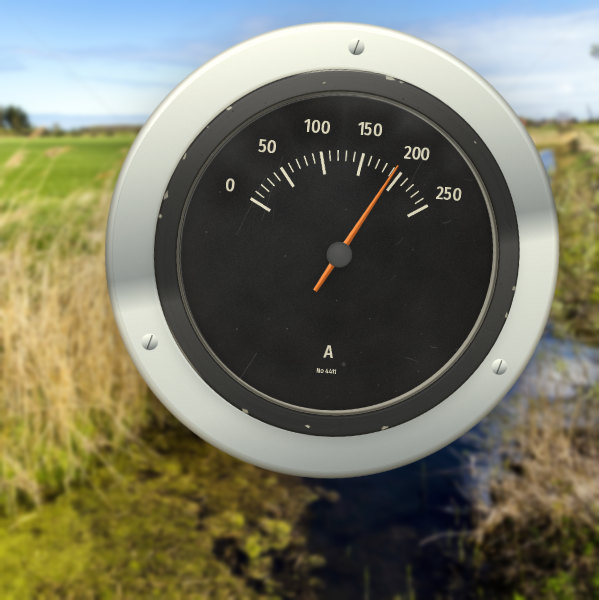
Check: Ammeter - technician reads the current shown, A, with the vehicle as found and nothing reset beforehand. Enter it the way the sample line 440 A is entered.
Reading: 190 A
